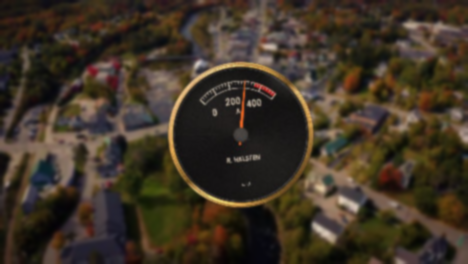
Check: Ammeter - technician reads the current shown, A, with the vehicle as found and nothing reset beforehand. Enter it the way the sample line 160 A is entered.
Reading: 300 A
